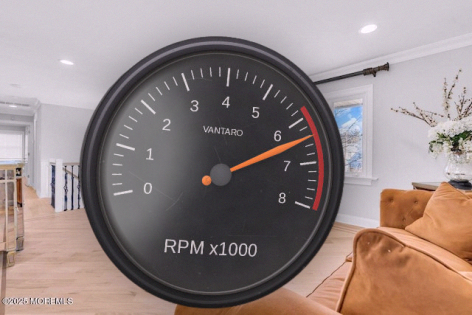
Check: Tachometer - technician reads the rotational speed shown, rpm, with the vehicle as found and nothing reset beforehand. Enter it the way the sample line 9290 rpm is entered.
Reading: 6400 rpm
